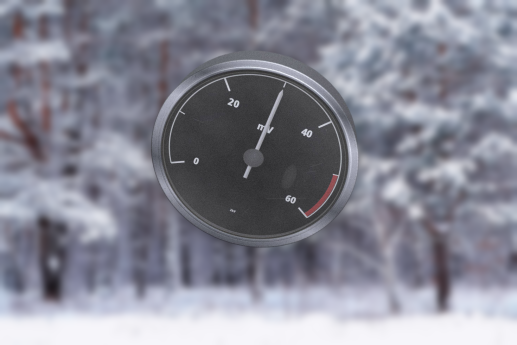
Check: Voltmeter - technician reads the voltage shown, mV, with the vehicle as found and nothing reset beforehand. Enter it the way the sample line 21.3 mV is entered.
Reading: 30 mV
